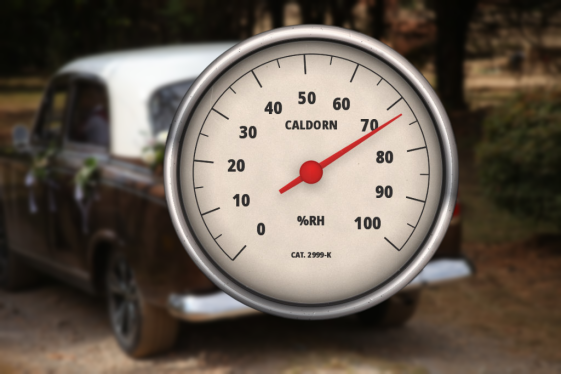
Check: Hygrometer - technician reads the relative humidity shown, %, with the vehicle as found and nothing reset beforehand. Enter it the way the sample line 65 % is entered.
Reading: 72.5 %
